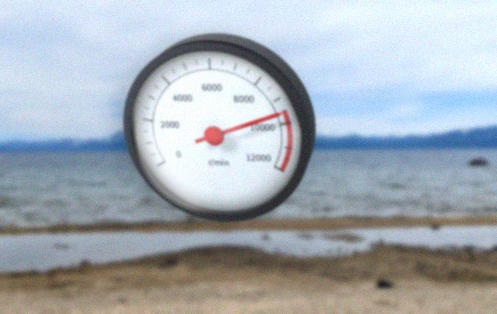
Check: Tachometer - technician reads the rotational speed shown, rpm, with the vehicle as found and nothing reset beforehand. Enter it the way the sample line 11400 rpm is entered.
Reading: 9500 rpm
